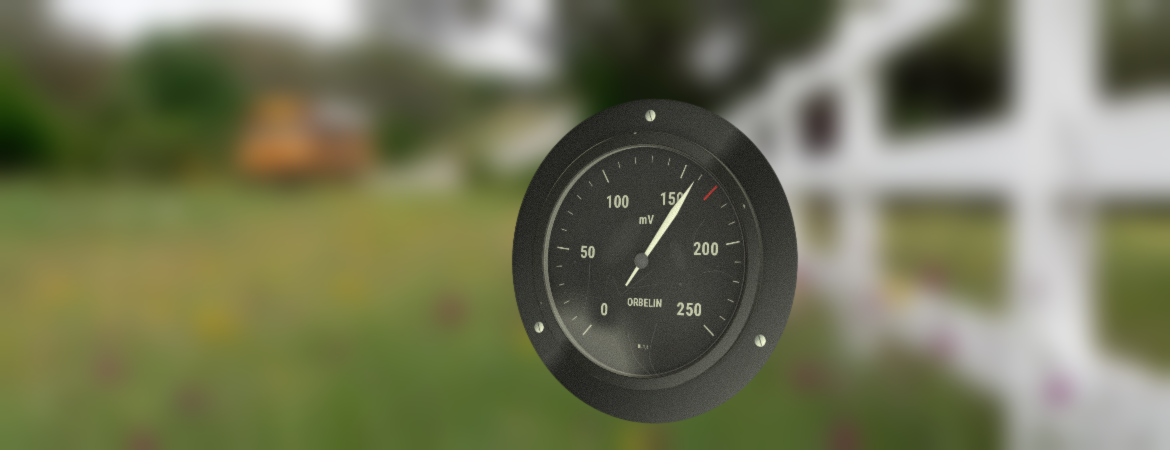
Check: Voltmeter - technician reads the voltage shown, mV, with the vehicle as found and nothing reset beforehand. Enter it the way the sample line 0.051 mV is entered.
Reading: 160 mV
